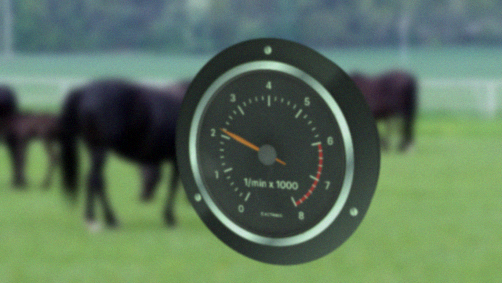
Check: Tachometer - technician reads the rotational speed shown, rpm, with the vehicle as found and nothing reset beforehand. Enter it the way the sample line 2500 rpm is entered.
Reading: 2200 rpm
